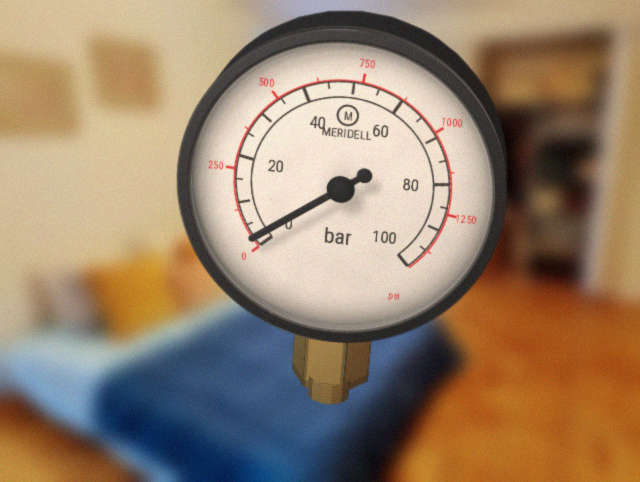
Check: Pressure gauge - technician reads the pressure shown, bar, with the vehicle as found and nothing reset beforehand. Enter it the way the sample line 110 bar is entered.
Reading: 2.5 bar
